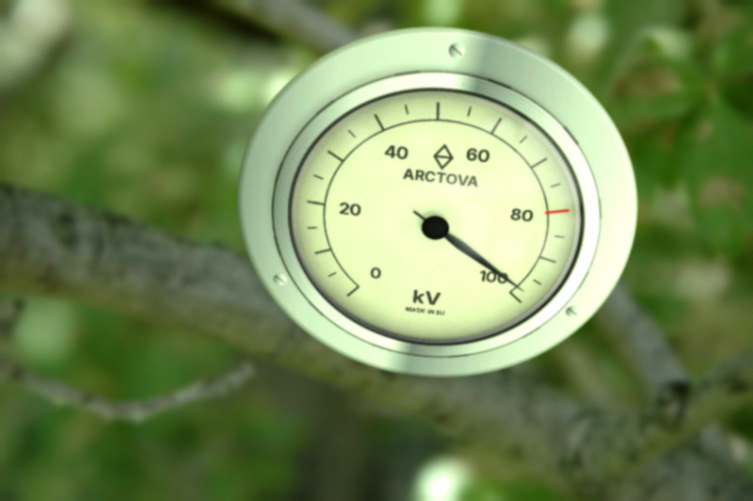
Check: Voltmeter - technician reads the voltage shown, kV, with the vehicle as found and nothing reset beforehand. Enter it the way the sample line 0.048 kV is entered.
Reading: 97.5 kV
